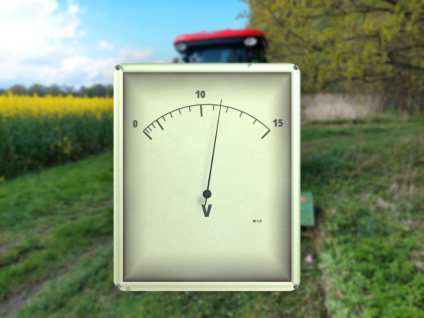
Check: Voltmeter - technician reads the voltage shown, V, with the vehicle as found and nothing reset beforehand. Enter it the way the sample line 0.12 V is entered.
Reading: 11.5 V
